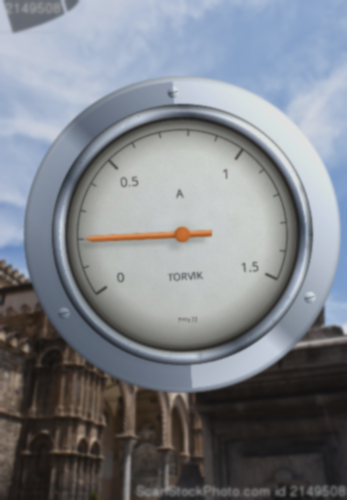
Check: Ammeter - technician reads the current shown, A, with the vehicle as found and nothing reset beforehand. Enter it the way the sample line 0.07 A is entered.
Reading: 0.2 A
